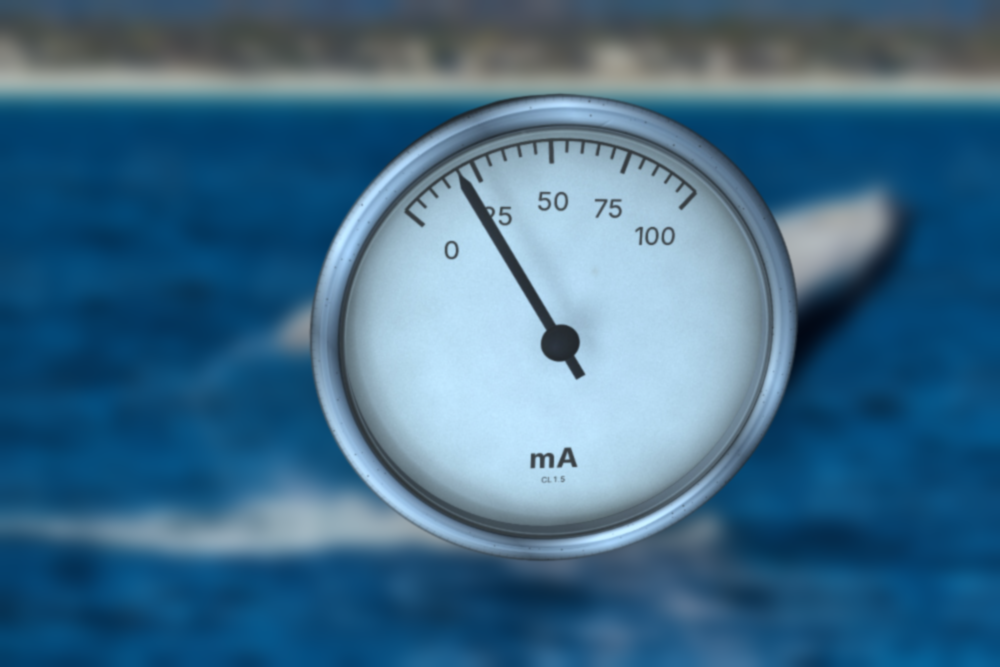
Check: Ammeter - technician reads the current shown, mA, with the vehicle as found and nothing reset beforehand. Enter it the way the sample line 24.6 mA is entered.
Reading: 20 mA
